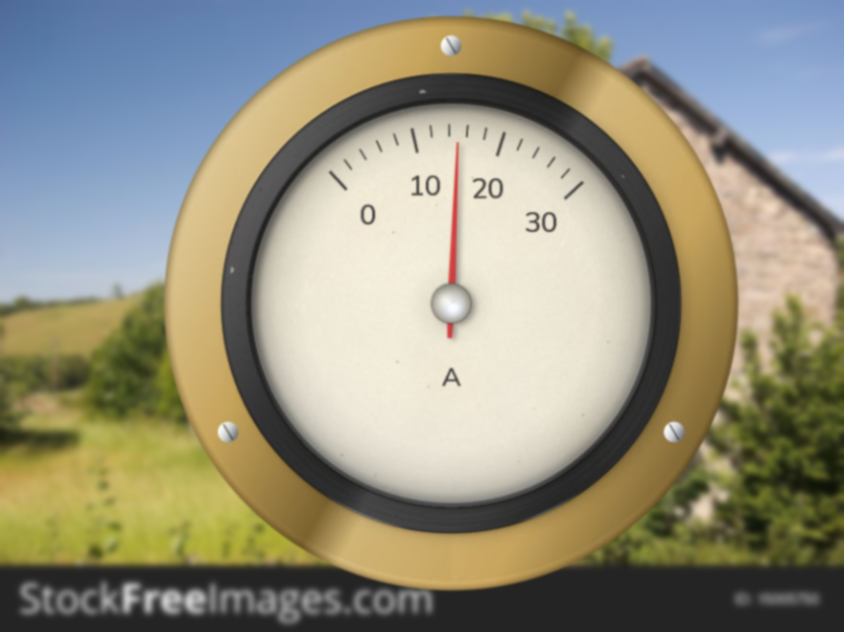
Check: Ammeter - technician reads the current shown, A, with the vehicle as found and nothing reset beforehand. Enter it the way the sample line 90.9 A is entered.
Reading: 15 A
